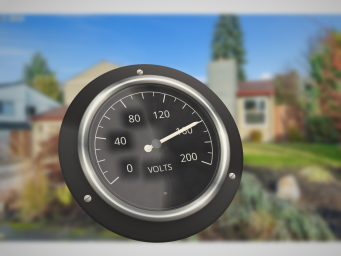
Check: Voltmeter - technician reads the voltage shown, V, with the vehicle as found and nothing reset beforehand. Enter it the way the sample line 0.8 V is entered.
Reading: 160 V
